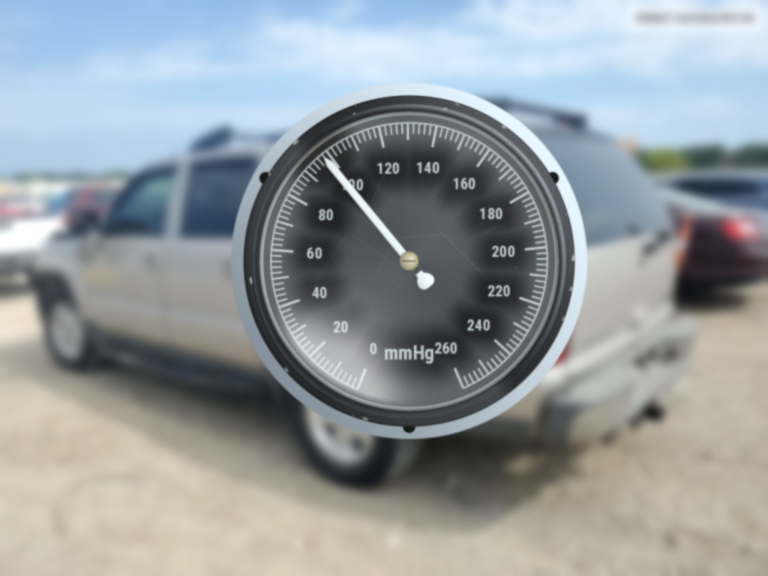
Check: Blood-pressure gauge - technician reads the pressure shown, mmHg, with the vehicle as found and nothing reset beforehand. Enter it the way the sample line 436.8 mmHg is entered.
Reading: 98 mmHg
